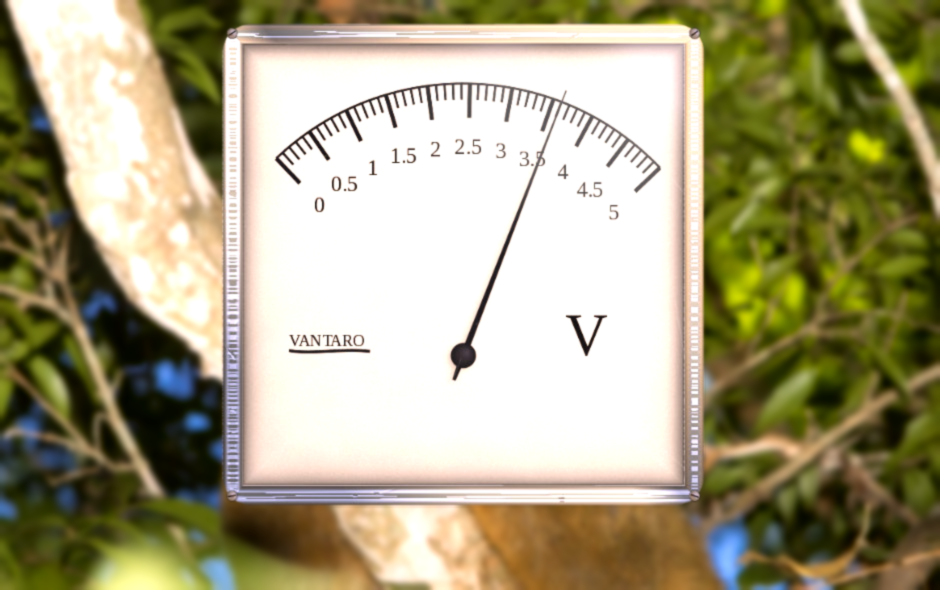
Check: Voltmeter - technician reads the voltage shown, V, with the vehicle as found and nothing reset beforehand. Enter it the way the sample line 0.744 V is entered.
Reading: 3.6 V
